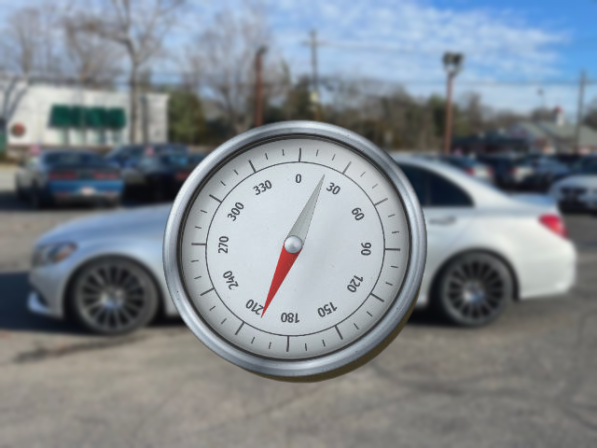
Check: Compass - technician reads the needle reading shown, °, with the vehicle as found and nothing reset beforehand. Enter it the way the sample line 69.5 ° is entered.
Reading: 200 °
